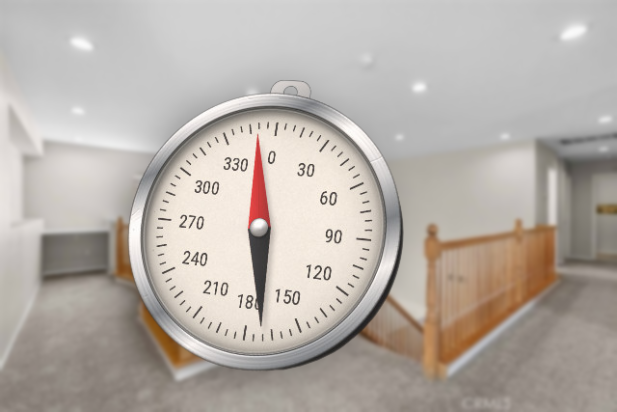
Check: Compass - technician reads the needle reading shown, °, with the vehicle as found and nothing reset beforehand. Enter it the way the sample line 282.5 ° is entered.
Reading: 350 °
